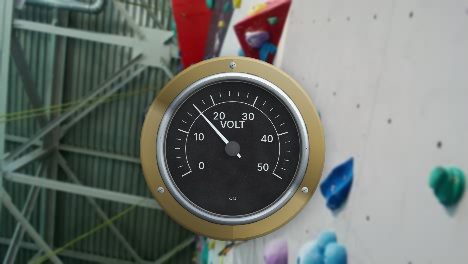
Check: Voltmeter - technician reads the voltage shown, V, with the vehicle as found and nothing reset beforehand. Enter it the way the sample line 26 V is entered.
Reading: 16 V
